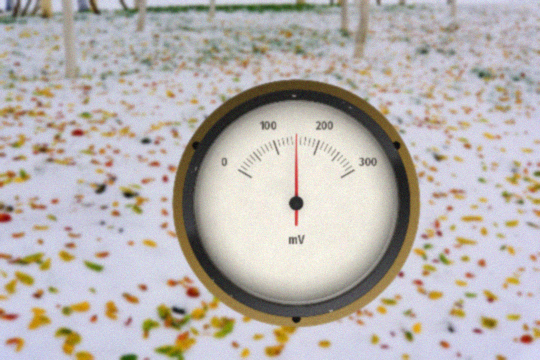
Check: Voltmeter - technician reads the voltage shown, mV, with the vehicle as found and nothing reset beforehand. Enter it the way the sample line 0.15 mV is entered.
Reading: 150 mV
